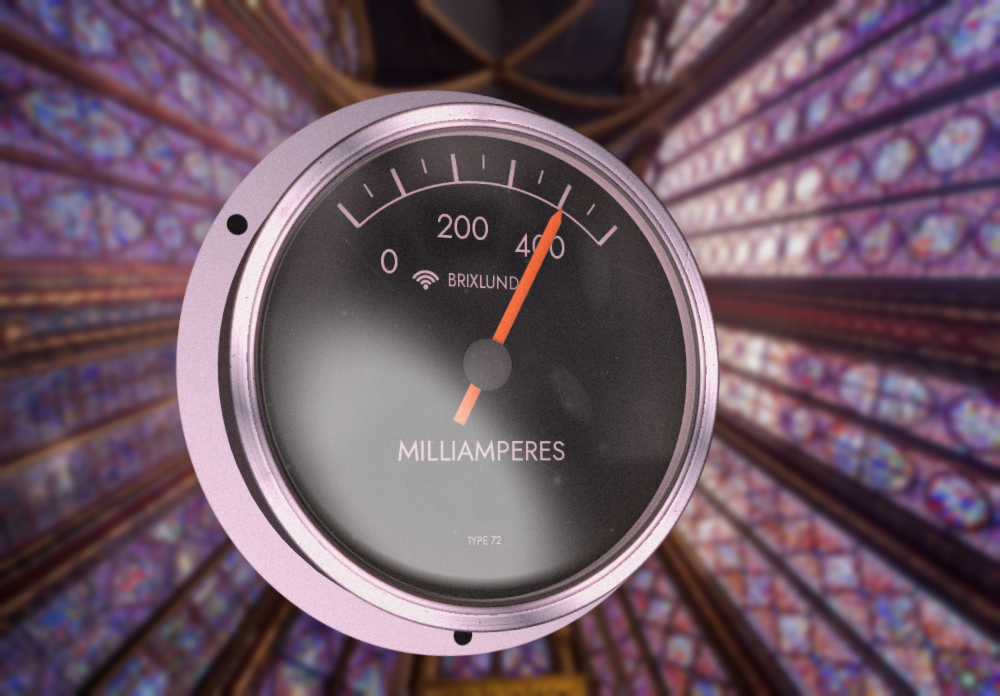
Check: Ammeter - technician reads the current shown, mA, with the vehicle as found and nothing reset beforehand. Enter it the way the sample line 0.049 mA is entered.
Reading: 400 mA
